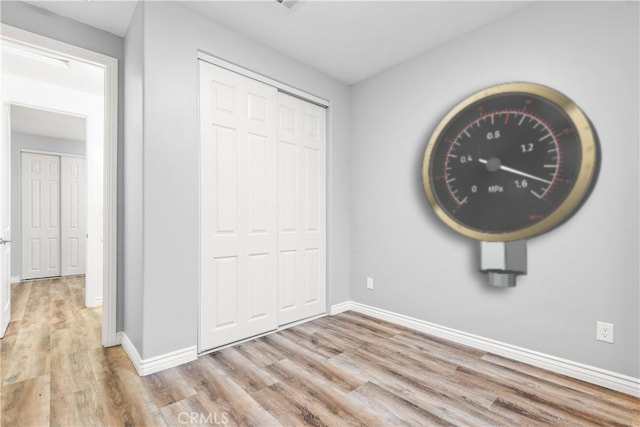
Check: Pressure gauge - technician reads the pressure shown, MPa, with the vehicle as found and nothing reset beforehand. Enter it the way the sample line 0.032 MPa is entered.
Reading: 1.5 MPa
